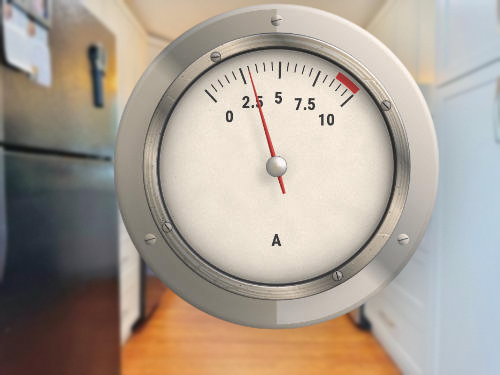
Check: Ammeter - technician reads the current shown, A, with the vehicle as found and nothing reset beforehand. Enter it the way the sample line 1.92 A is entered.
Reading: 3 A
